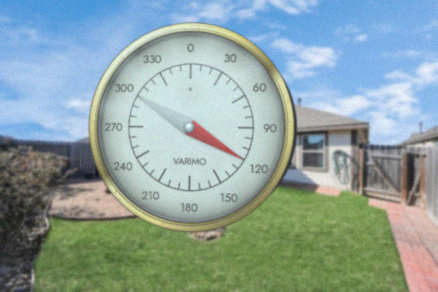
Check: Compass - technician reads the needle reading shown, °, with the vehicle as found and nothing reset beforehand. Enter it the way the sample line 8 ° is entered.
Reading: 120 °
